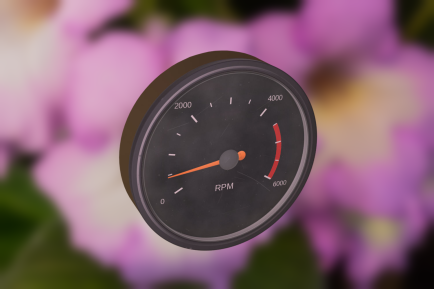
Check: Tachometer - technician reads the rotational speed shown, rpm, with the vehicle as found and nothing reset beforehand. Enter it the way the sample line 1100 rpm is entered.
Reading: 500 rpm
